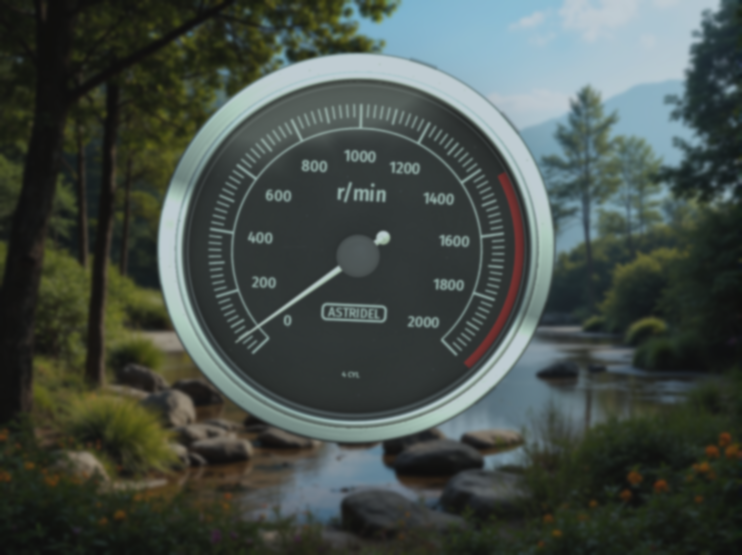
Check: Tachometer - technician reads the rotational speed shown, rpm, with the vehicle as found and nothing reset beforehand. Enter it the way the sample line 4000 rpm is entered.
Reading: 60 rpm
